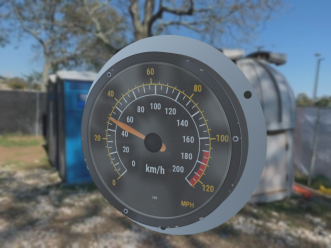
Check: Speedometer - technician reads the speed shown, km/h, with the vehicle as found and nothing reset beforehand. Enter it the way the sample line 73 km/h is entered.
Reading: 50 km/h
